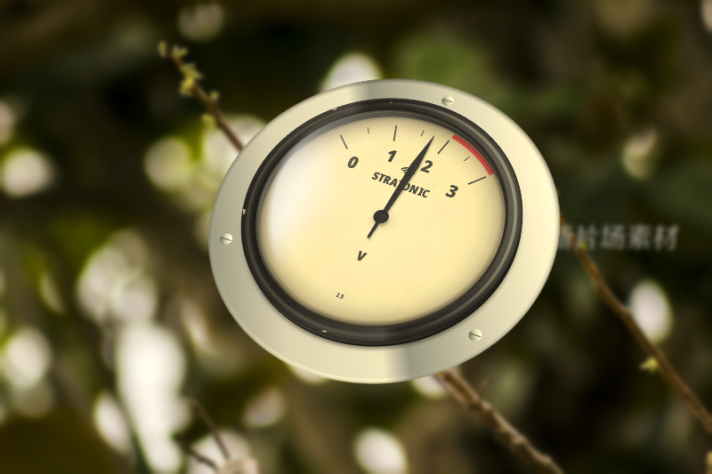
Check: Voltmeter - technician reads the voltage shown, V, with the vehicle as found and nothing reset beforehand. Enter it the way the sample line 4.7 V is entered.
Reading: 1.75 V
